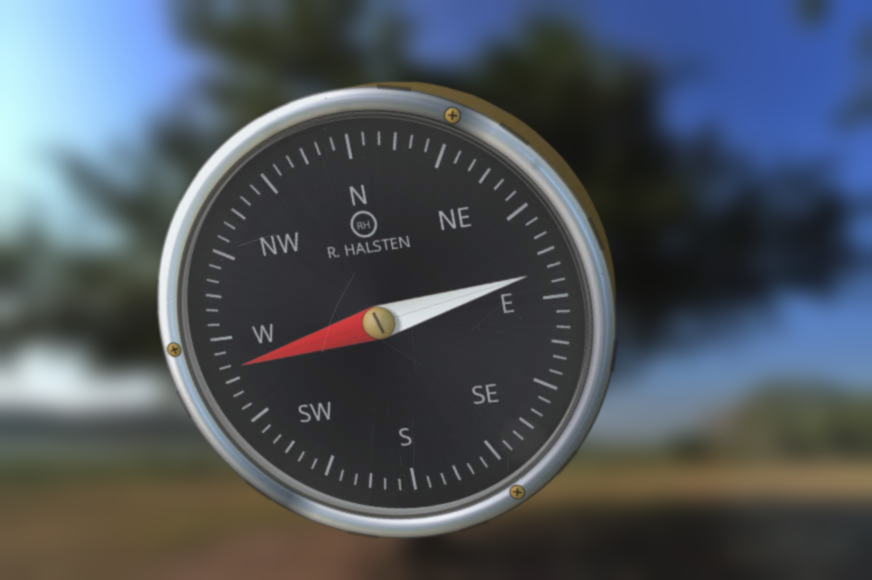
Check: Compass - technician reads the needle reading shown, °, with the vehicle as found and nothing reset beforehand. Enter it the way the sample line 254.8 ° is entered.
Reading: 260 °
